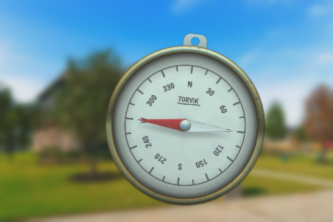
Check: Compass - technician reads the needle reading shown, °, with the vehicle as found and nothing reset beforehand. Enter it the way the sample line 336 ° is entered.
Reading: 270 °
